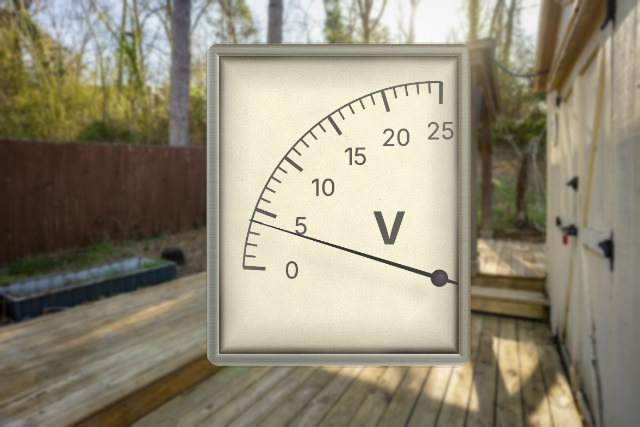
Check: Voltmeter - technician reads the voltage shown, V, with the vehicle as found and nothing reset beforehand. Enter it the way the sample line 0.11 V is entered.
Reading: 4 V
